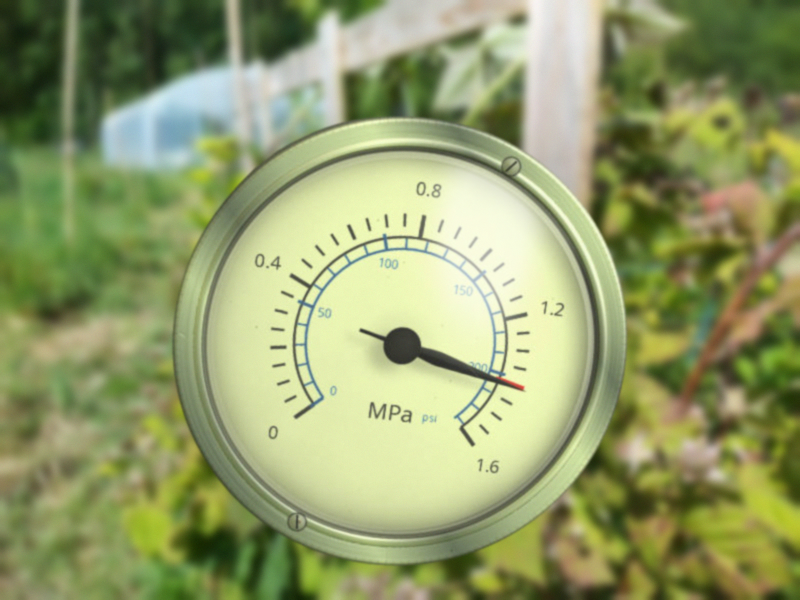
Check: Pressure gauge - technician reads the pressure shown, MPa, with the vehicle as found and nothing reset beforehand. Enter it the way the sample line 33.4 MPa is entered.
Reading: 1.4 MPa
